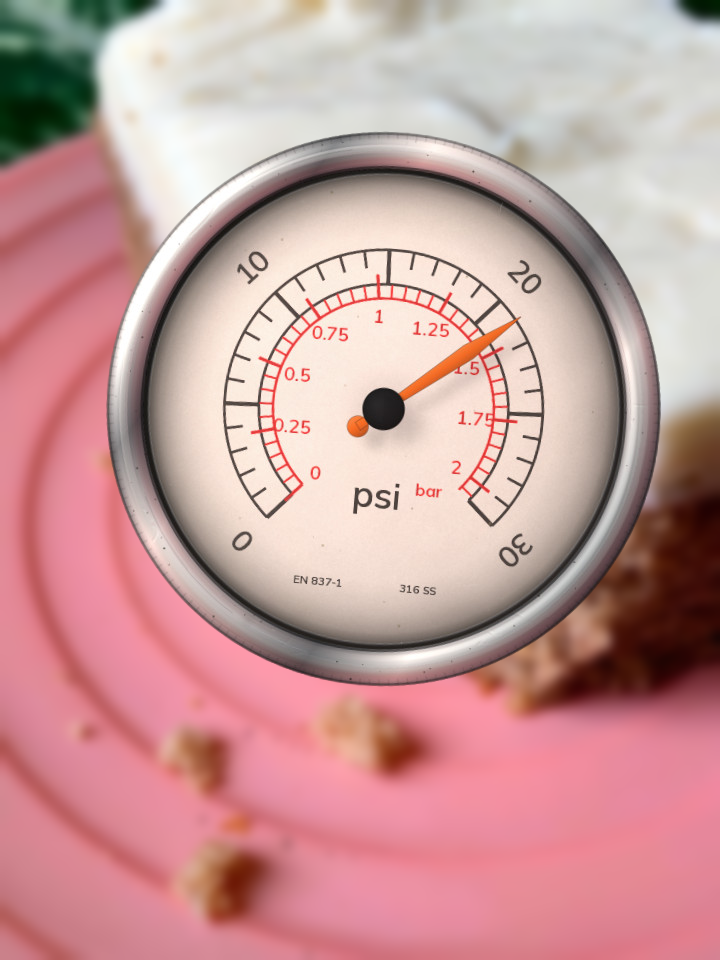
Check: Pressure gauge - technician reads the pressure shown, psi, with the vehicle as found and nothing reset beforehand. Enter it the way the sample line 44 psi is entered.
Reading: 21 psi
